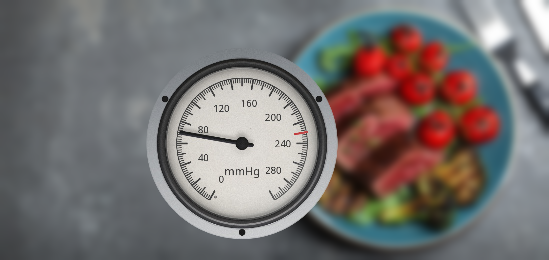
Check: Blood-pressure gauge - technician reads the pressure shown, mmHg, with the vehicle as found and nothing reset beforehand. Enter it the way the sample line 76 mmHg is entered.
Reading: 70 mmHg
